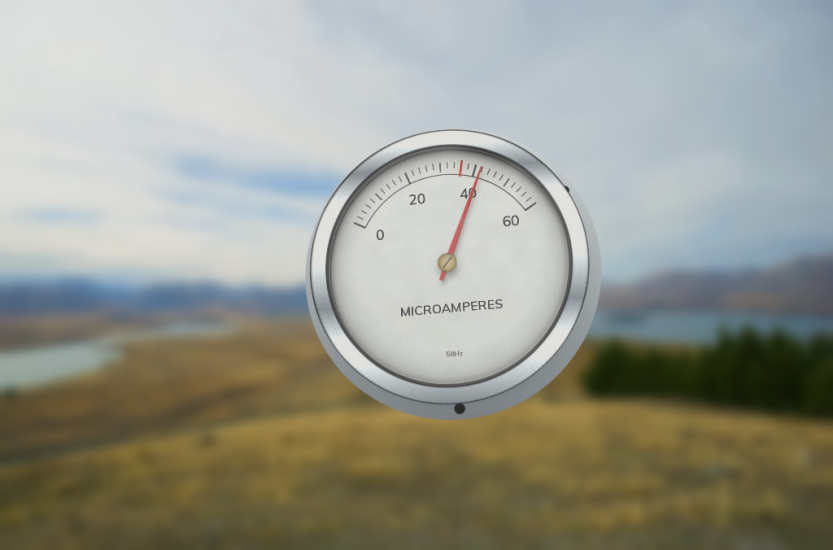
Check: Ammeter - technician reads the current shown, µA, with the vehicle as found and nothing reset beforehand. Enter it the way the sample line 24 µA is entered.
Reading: 42 µA
